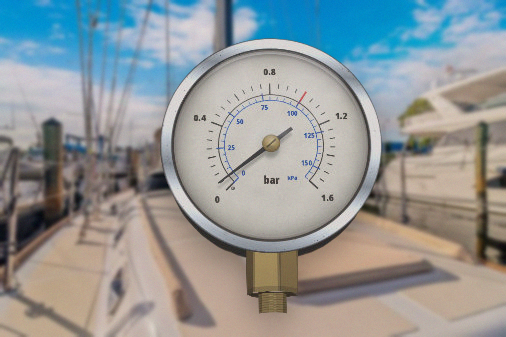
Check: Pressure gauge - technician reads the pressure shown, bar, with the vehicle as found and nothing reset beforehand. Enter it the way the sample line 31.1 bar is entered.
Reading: 0.05 bar
